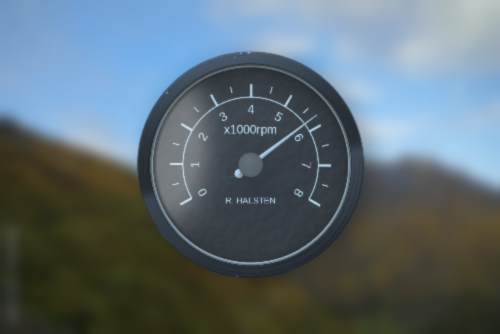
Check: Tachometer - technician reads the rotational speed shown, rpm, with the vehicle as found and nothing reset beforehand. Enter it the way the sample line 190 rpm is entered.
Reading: 5750 rpm
